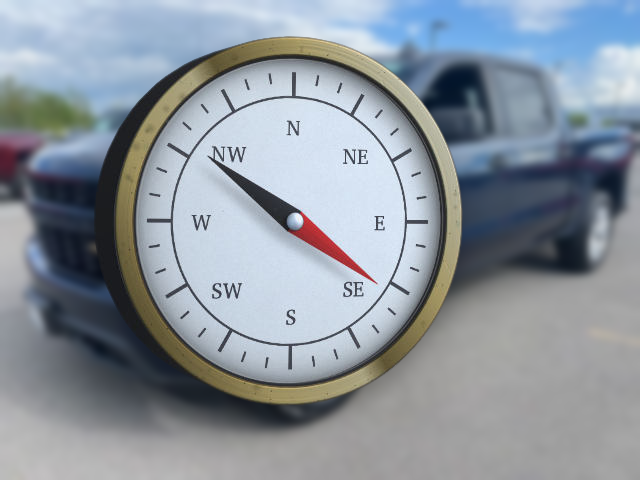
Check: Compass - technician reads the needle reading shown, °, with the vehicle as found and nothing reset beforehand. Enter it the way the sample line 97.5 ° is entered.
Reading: 125 °
